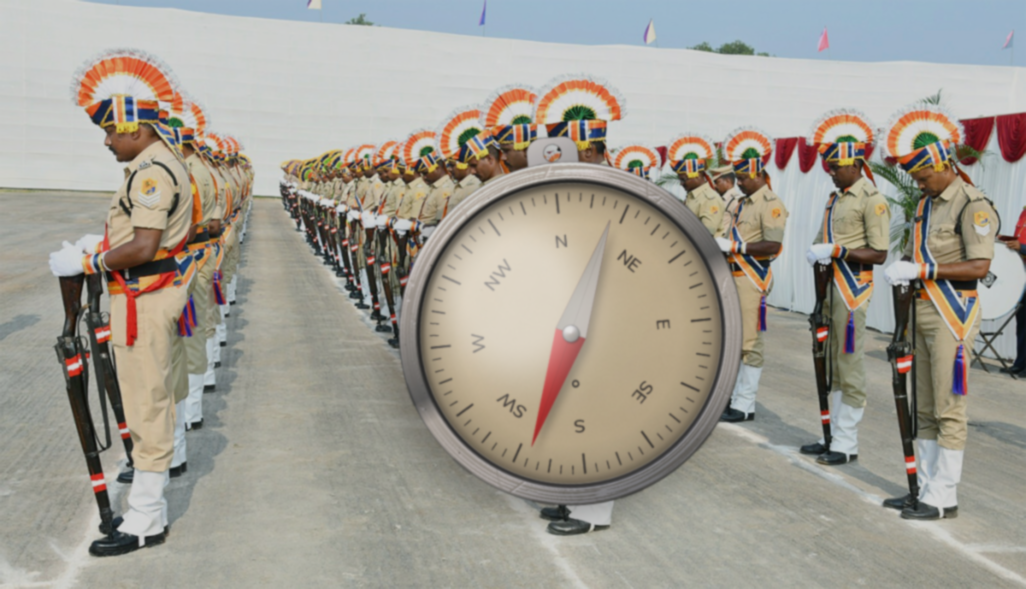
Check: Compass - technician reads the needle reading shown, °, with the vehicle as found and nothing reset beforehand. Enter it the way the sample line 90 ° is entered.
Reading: 205 °
